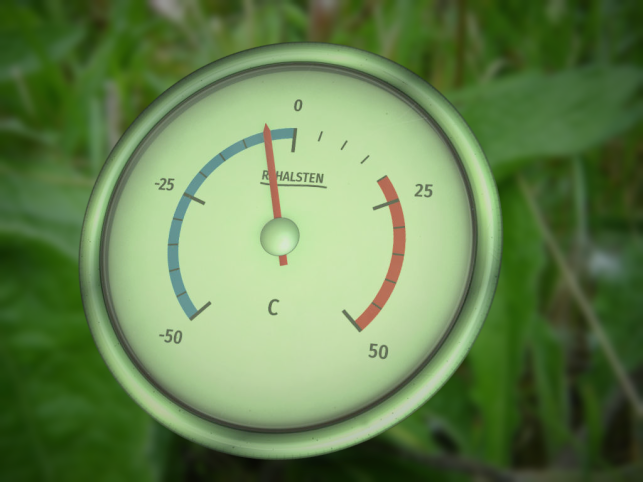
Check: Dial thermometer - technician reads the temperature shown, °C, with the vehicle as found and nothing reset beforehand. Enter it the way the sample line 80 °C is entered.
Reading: -5 °C
